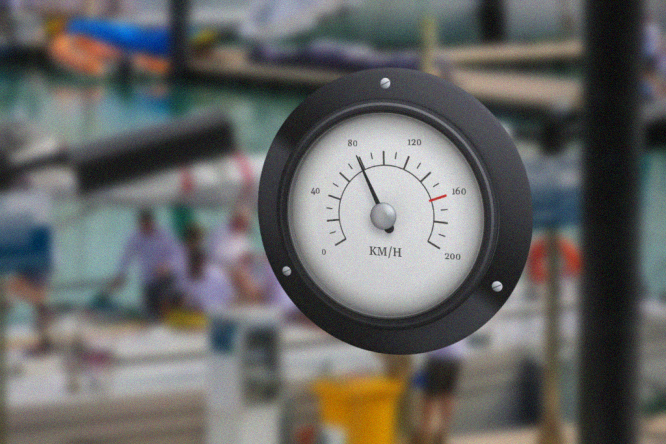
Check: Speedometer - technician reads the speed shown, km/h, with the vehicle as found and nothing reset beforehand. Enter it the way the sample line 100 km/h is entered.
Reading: 80 km/h
